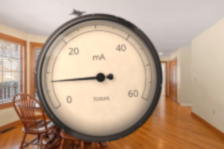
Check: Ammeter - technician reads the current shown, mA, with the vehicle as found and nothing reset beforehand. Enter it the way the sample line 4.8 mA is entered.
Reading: 7.5 mA
